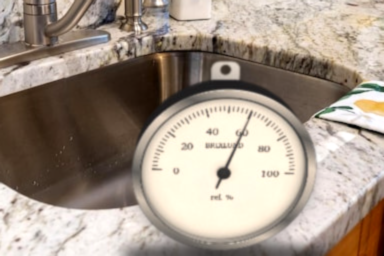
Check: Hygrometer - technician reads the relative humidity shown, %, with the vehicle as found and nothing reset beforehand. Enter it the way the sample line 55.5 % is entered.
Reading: 60 %
